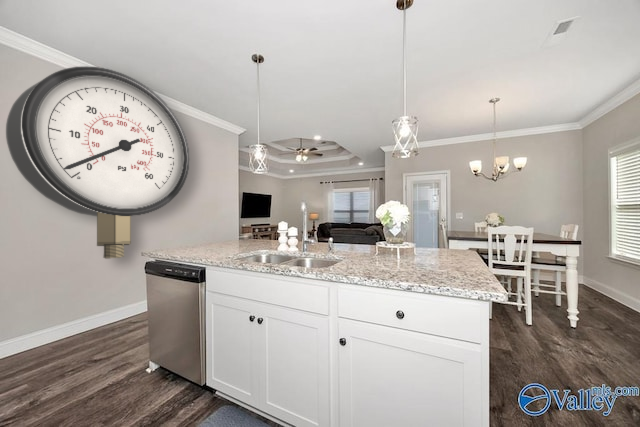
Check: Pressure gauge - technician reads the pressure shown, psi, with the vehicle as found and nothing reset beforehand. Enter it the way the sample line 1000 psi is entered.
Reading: 2 psi
